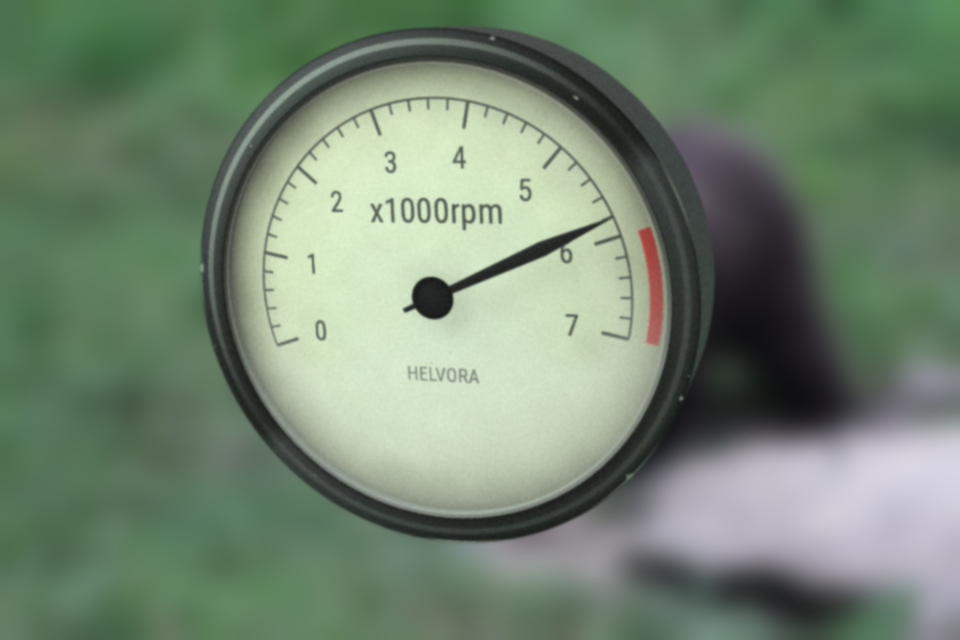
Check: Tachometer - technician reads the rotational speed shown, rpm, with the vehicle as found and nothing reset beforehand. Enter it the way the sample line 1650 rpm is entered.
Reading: 5800 rpm
